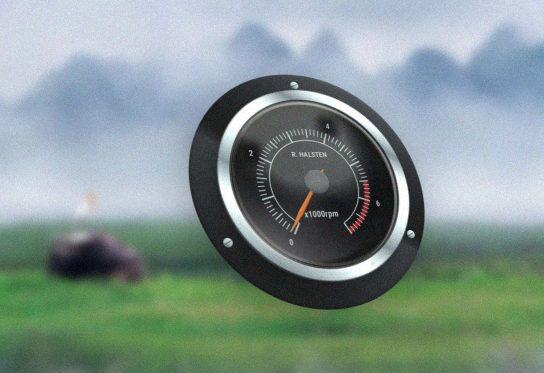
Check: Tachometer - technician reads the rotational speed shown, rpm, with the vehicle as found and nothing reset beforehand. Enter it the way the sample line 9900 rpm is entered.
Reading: 100 rpm
